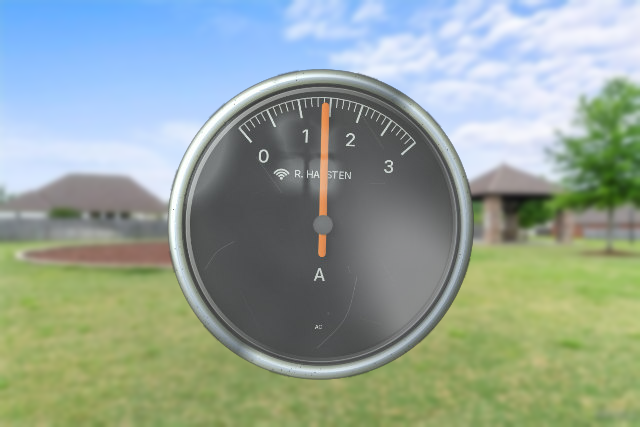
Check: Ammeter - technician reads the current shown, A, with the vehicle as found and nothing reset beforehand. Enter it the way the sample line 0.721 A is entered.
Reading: 1.4 A
